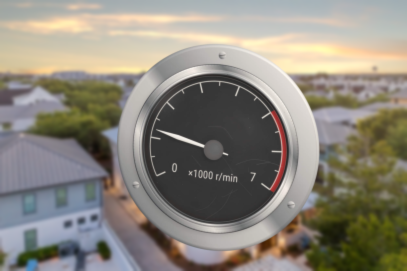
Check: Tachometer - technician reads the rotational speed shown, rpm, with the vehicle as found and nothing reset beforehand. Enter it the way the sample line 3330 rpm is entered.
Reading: 1250 rpm
